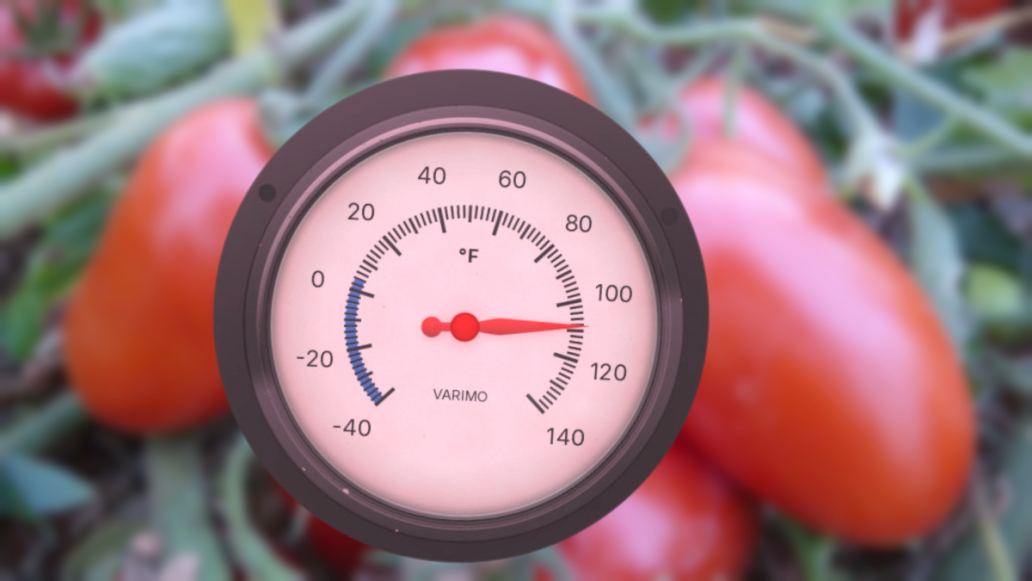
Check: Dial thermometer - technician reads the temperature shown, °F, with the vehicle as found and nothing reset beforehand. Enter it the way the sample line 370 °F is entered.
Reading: 108 °F
